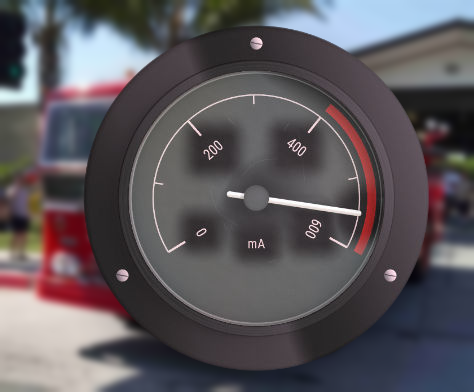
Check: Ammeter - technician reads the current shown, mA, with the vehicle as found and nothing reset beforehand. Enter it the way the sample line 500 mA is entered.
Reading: 550 mA
